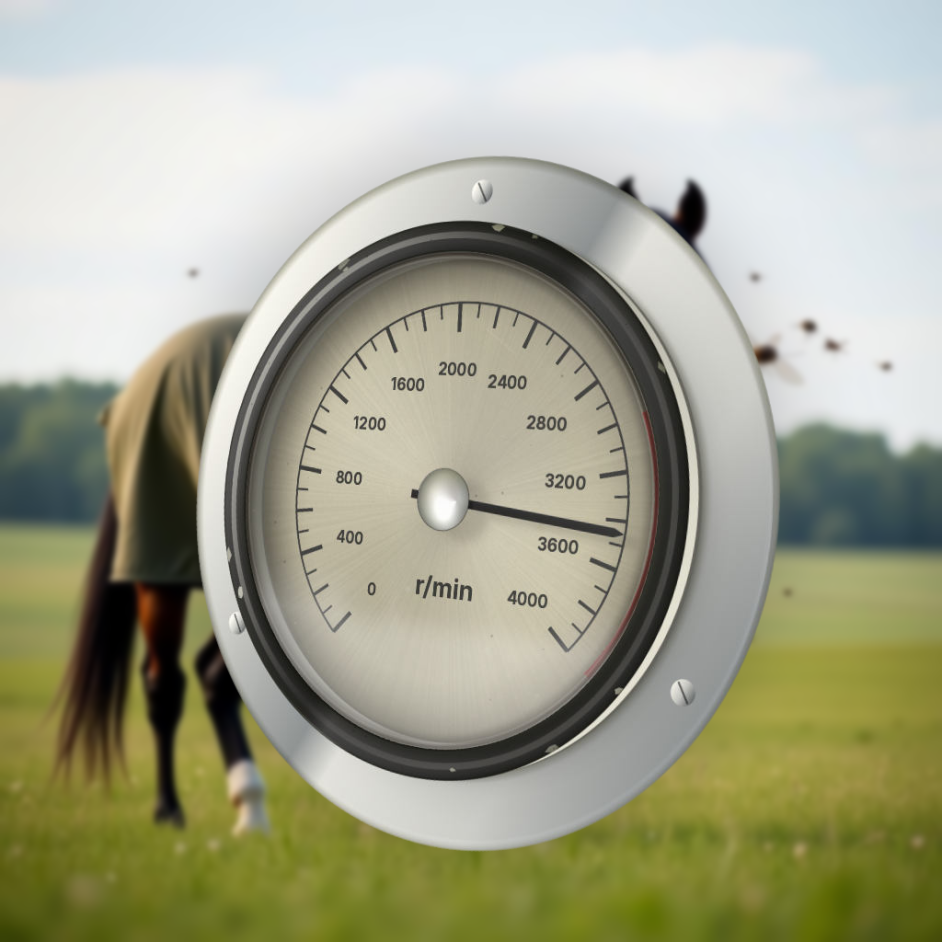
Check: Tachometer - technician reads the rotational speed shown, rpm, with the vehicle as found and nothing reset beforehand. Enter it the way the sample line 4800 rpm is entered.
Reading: 3450 rpm
